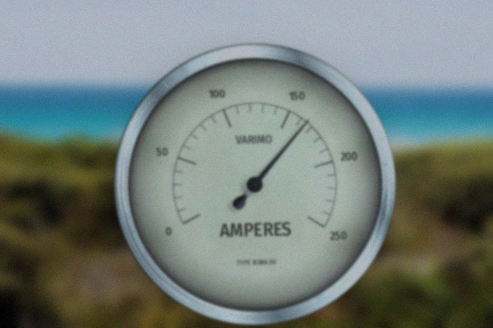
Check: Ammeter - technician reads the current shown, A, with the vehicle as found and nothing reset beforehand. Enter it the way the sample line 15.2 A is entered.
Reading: 165 A
